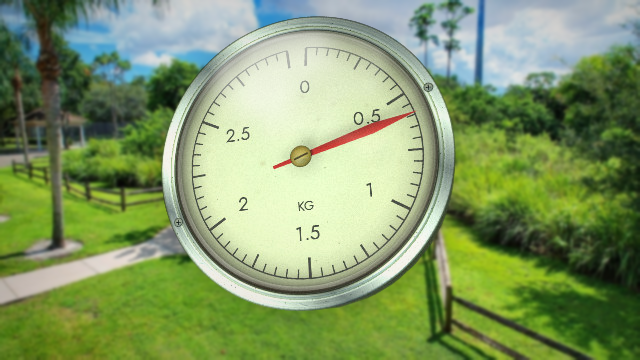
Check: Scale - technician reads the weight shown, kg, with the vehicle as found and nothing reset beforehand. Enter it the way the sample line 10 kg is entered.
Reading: 0.6 kg
